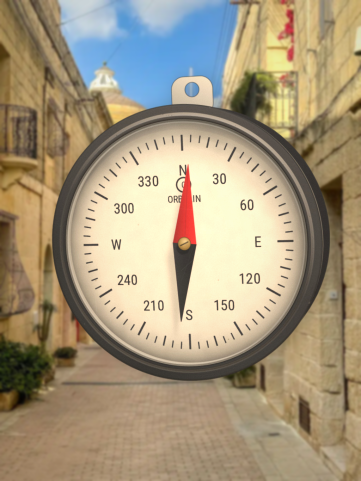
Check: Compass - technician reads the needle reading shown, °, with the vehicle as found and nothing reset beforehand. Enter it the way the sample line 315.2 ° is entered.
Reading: 5 °
